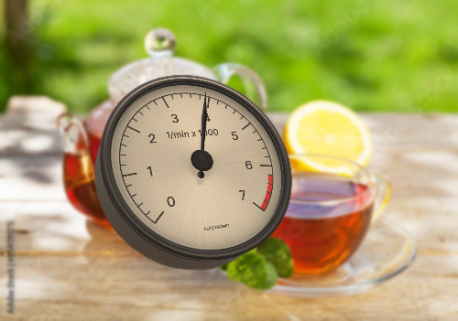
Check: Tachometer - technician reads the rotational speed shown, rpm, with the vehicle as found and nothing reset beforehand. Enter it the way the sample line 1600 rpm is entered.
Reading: 3900 rpm
